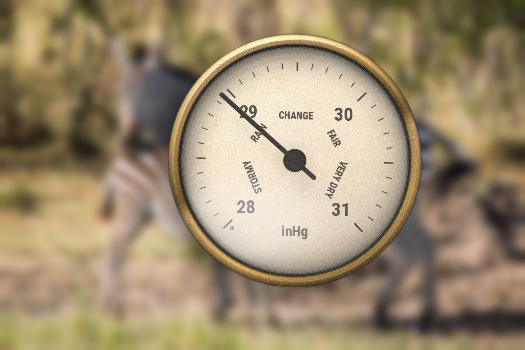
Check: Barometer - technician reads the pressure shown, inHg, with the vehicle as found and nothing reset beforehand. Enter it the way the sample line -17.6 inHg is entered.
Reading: 28.95 inHg
